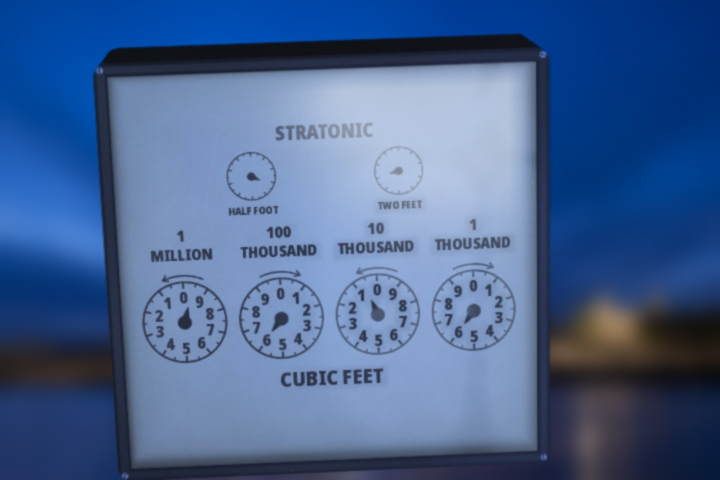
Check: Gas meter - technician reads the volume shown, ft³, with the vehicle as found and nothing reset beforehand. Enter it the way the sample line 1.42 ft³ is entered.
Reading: 960600 ft³
